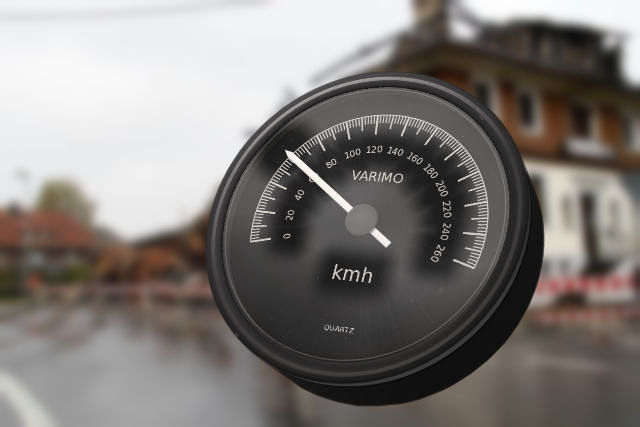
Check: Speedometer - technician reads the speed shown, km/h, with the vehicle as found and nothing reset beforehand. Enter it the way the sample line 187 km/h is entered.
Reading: 60 km/h
